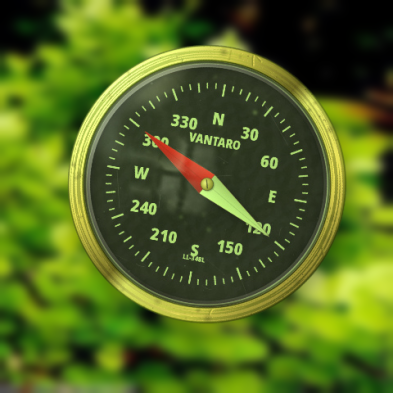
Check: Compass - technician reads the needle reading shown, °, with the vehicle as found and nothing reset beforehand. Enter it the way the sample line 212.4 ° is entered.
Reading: 300 °
